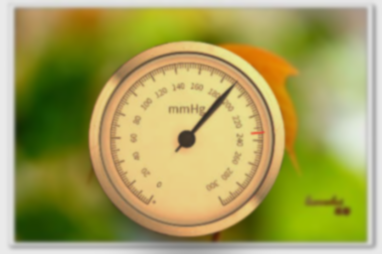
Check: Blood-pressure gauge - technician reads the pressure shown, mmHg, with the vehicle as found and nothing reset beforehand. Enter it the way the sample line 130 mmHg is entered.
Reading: 190 mmHg
